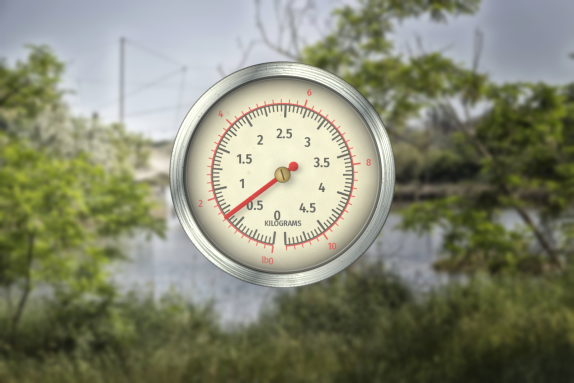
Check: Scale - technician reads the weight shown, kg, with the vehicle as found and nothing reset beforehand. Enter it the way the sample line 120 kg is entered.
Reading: 0.65 kg
